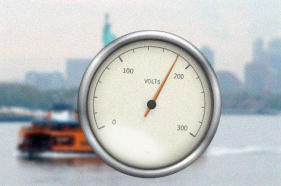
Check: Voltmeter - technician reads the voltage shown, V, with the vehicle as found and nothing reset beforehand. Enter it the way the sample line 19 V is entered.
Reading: 180 V
